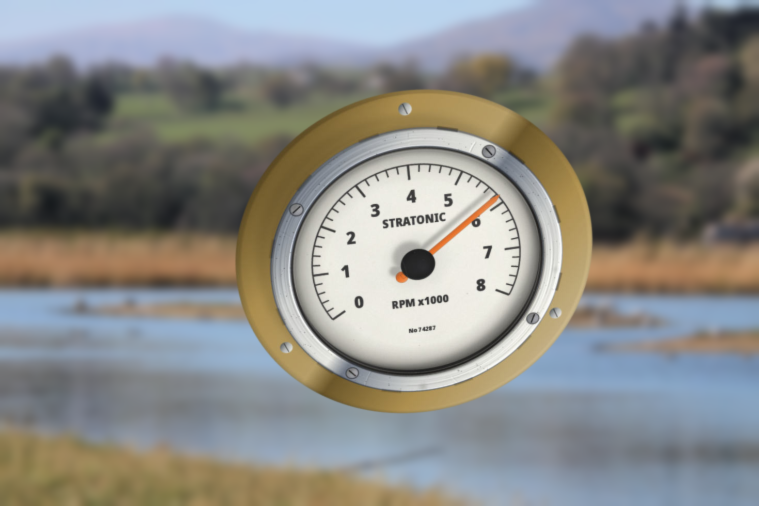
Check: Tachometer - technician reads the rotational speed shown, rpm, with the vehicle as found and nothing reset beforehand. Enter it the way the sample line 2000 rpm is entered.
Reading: 5800 rpm
